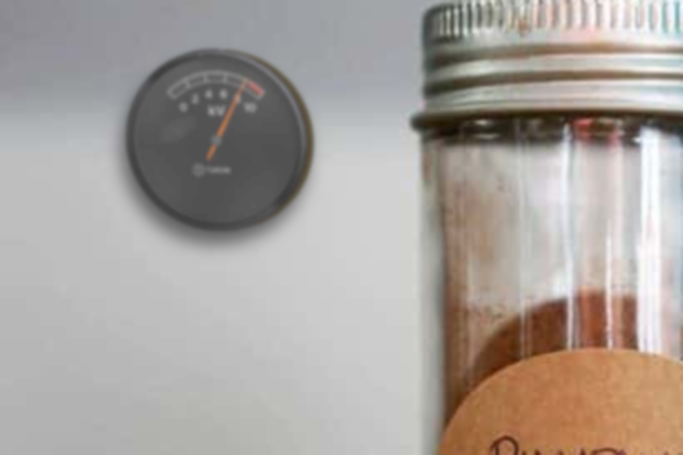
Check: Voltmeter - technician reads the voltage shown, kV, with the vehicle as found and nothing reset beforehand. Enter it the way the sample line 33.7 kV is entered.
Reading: 8 kV
